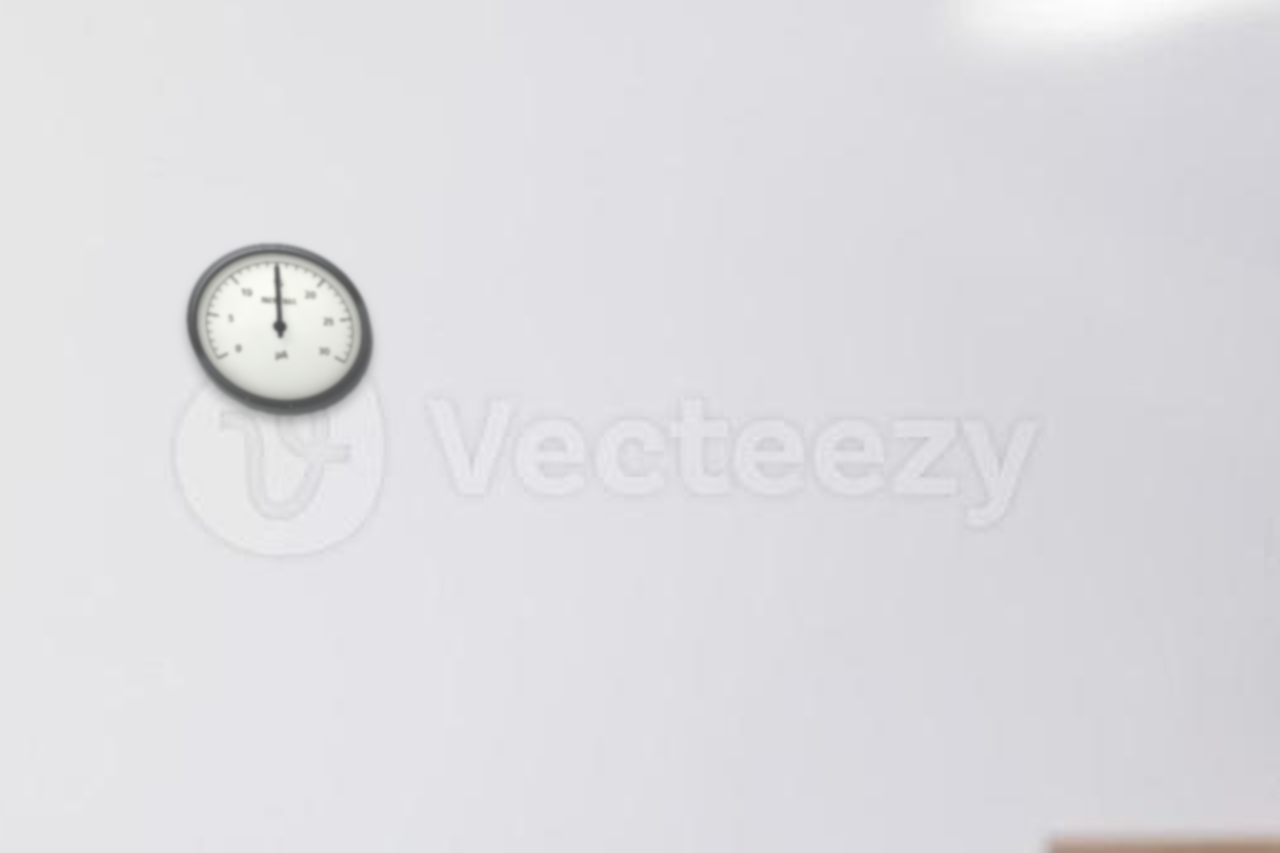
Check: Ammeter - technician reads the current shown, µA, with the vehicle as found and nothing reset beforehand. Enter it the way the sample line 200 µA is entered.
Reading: 15 µA
